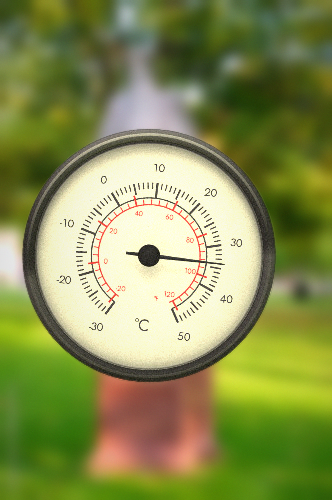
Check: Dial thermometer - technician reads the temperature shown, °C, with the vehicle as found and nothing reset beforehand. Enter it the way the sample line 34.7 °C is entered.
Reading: 34 °C
